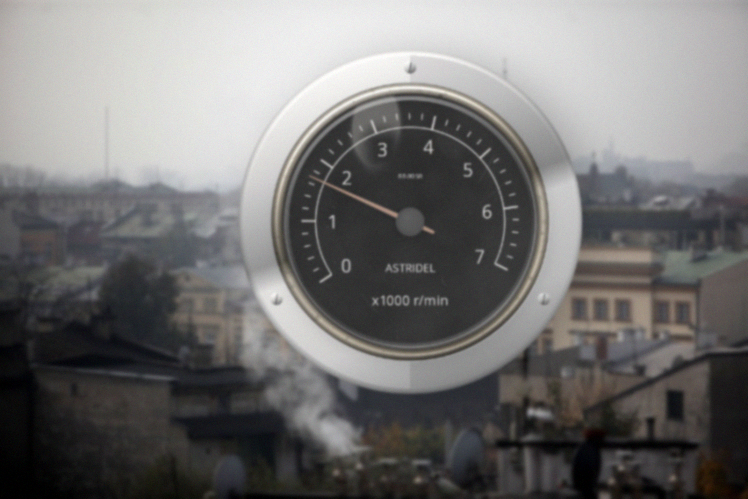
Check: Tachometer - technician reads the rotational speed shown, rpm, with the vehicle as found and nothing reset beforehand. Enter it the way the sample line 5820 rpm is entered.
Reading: 1700 rpm
